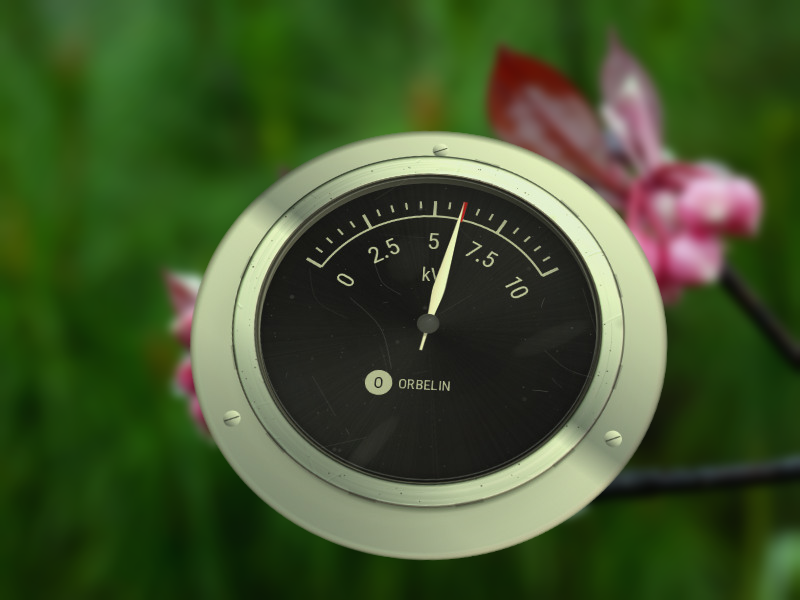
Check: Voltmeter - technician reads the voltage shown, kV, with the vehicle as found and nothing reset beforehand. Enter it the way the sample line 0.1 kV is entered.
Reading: 6 kV
